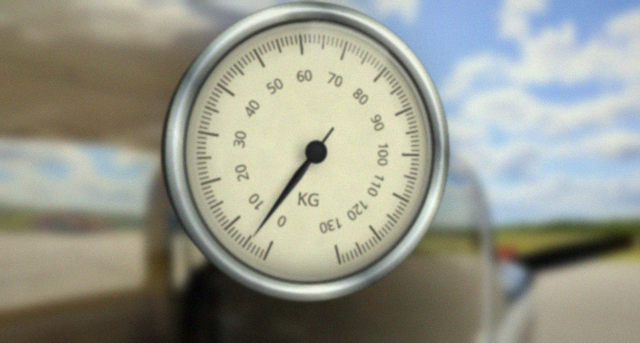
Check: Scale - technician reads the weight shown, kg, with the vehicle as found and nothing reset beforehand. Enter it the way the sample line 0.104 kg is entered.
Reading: 5 kg
